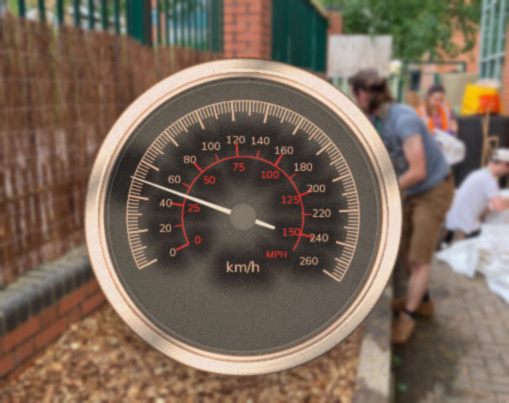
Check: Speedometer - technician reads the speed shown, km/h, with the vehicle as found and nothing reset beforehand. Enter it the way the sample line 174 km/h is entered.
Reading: 50 km/h
